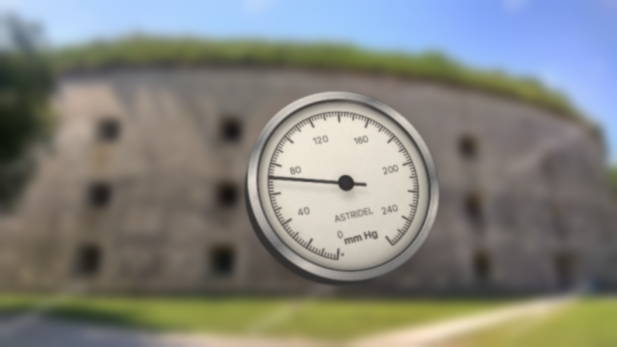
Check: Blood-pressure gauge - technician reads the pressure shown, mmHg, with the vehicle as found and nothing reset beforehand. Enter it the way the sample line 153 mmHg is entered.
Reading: 70 mmHg
